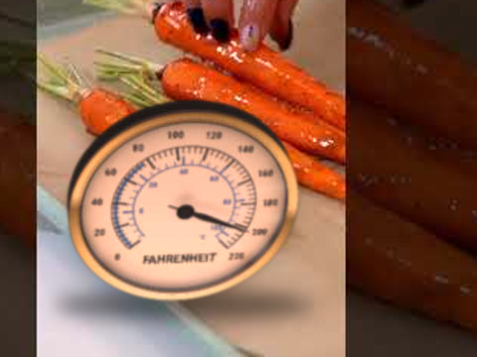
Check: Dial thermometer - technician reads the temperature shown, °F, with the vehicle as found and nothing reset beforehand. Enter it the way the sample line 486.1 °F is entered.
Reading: 200 °F
